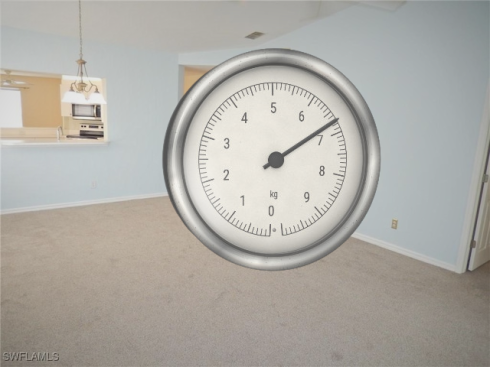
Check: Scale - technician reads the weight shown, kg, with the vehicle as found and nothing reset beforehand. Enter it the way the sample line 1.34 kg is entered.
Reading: 6.7 kg
